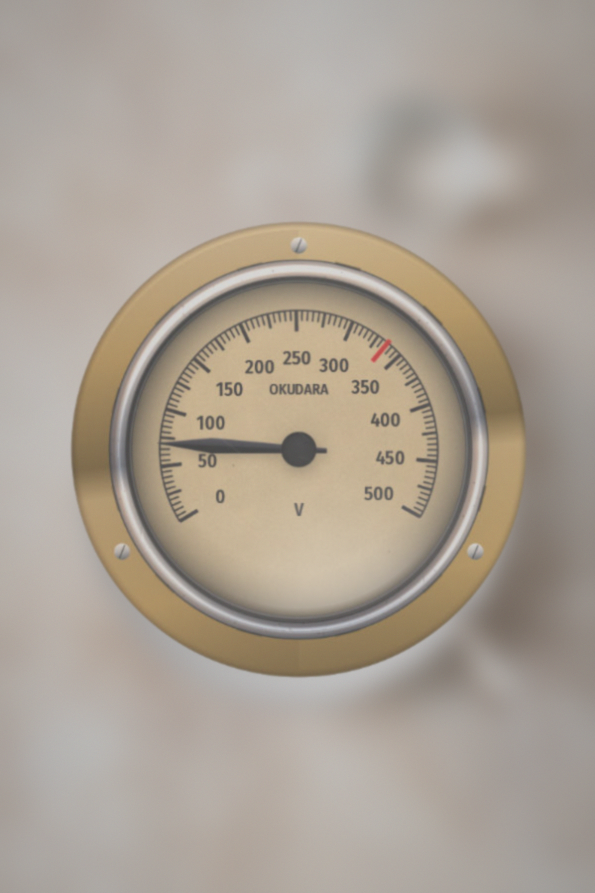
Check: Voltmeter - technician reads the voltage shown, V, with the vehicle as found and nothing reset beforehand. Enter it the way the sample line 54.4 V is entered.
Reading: 70 V
